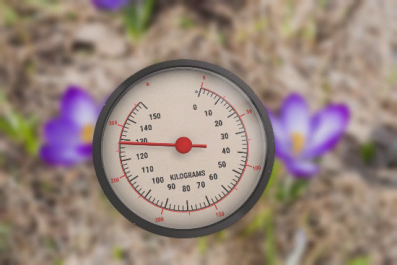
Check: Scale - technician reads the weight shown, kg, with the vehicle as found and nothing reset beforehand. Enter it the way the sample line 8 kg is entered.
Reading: 128 kg
